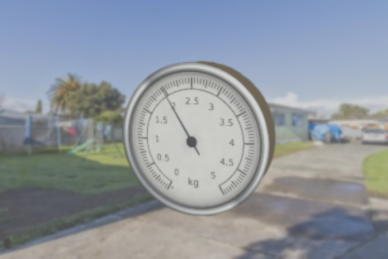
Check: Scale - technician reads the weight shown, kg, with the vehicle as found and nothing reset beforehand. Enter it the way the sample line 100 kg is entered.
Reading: 2 kg
